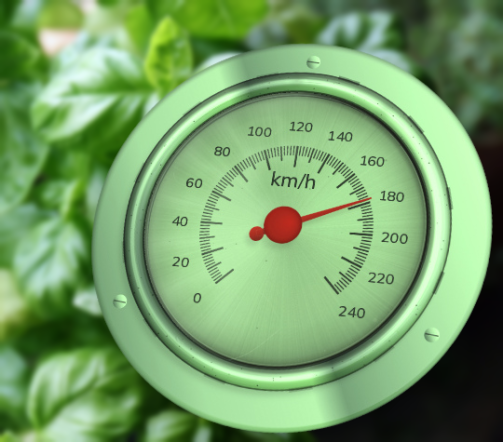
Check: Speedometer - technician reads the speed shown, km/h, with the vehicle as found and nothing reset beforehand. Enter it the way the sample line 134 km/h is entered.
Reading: 180 km/h
